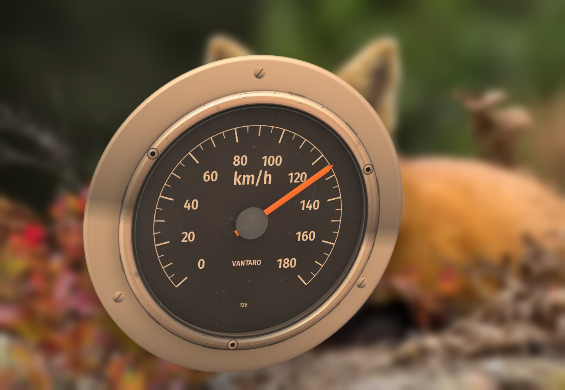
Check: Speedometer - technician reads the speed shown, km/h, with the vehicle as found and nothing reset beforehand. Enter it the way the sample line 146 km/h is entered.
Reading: 125 km/h
